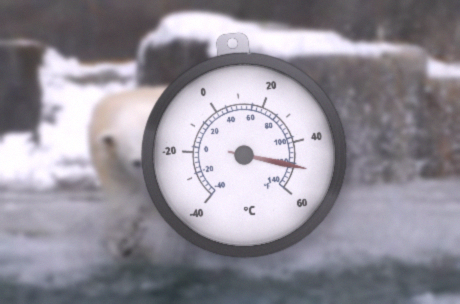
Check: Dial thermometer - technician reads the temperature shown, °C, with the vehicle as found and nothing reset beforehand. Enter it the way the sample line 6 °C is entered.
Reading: 50 °C
